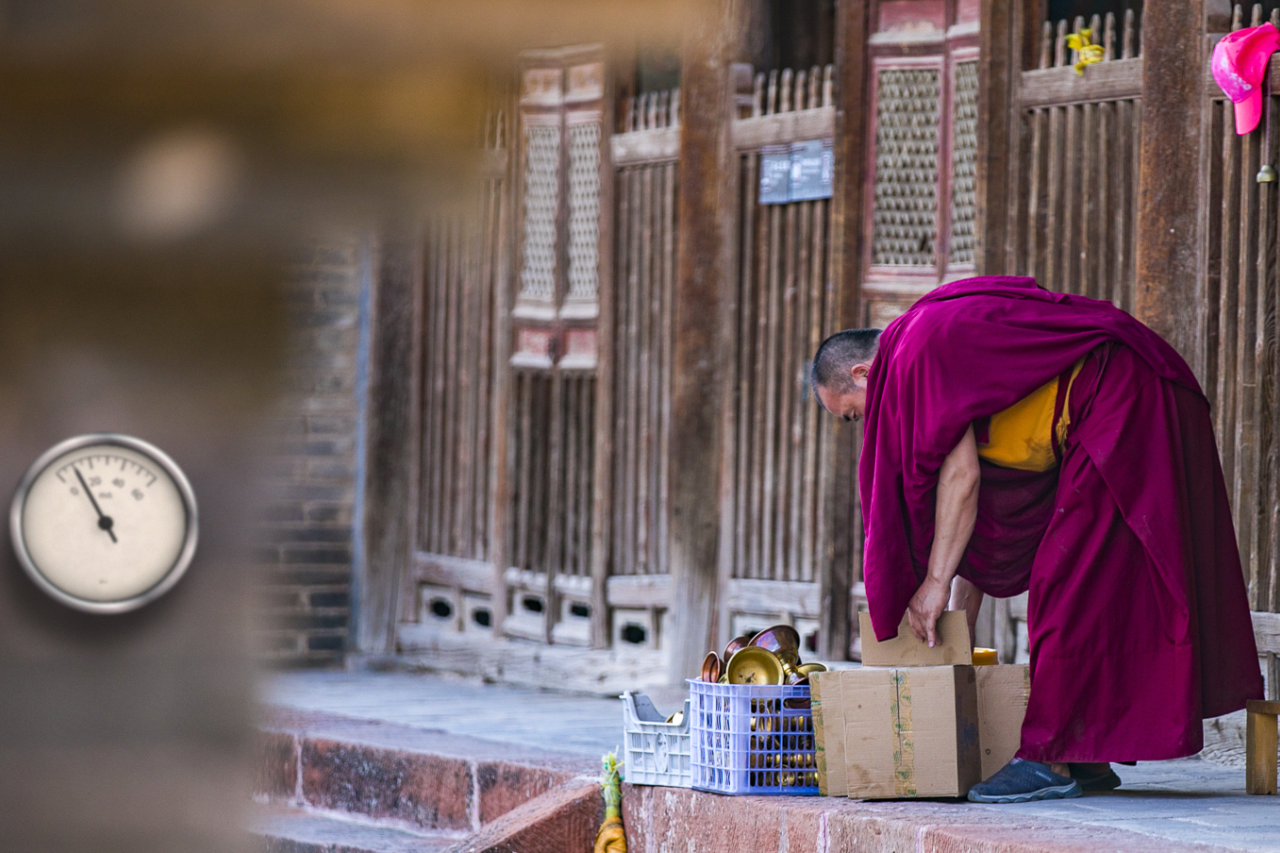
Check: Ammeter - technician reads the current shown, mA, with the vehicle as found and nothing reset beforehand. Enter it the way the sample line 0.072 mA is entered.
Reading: 10 mA
